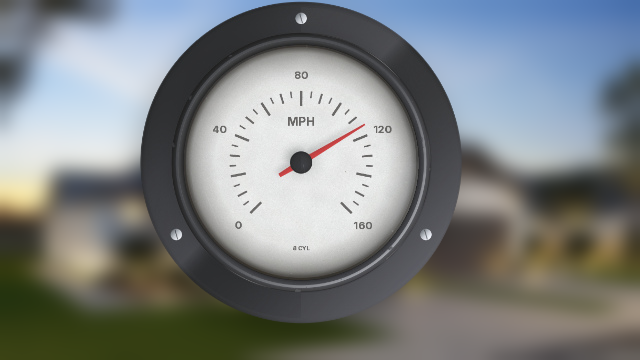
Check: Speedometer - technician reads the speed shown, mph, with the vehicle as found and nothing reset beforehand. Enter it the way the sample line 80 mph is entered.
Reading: 115 mph
